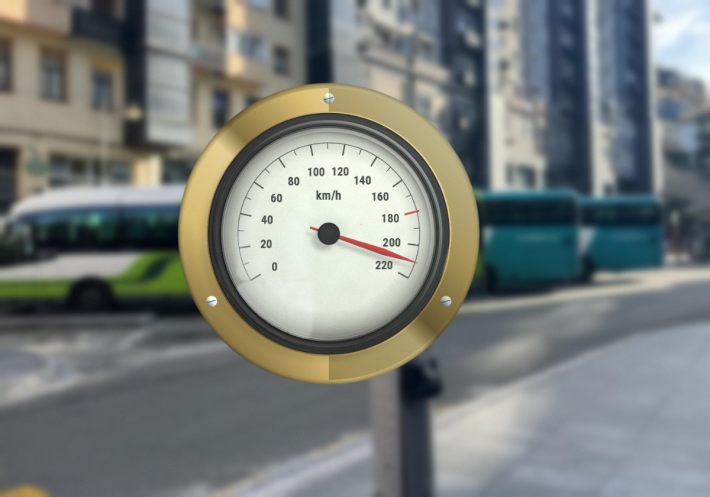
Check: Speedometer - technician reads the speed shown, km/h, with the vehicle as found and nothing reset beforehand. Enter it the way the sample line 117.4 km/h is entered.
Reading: 210 km/h
